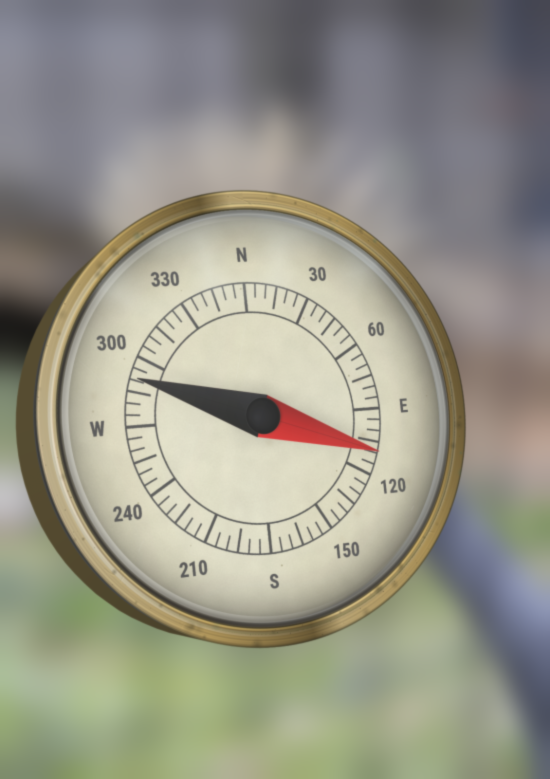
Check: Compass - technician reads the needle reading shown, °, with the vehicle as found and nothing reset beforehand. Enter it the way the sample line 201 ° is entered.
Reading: 110 °
